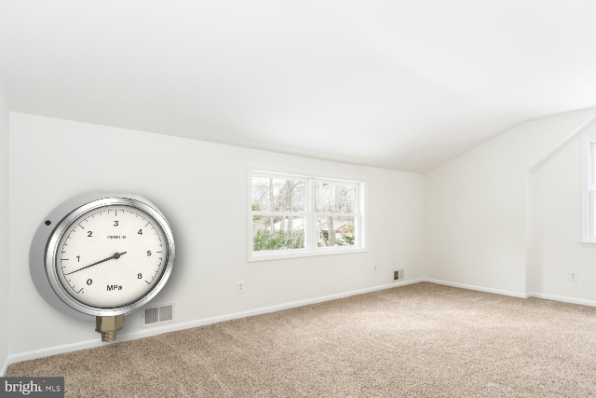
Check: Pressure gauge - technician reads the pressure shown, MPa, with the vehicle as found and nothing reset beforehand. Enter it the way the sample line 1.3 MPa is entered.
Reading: 0.6 MPa
